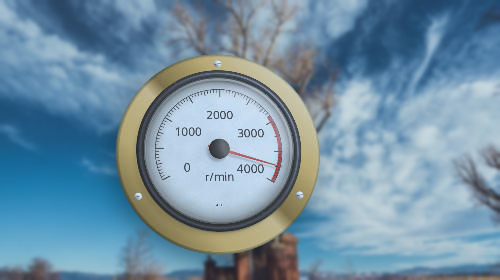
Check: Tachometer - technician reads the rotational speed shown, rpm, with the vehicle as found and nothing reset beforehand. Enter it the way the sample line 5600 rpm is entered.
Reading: 3750 rpm
